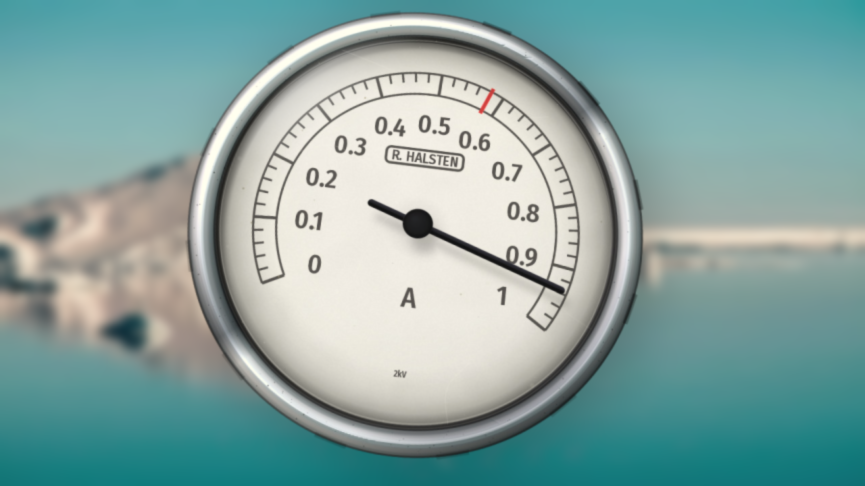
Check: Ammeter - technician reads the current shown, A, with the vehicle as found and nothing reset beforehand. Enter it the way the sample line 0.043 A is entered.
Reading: 0.94 A
